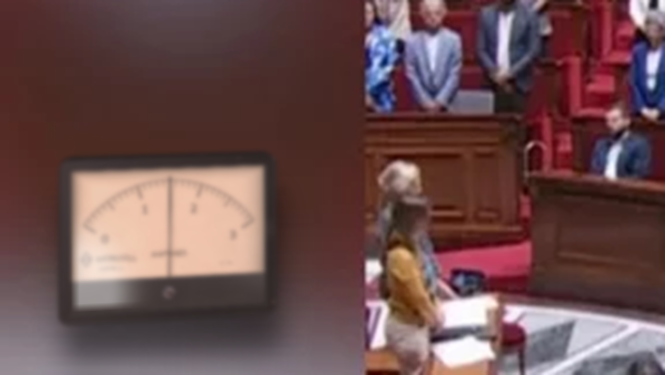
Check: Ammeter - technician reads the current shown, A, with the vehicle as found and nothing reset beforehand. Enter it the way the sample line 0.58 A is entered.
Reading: 1.5 A
